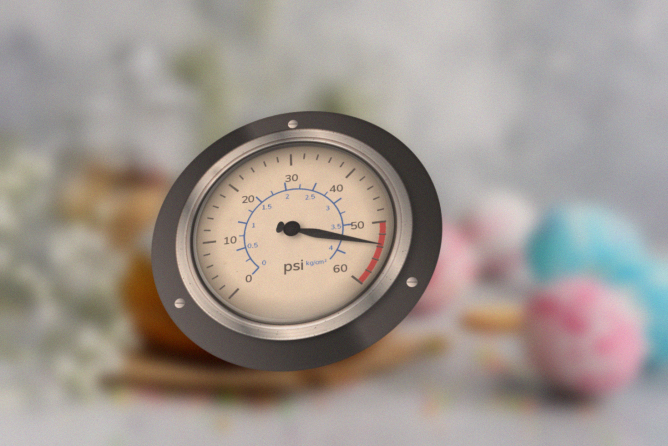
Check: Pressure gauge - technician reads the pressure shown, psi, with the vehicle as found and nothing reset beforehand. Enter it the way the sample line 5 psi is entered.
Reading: 54 psi
